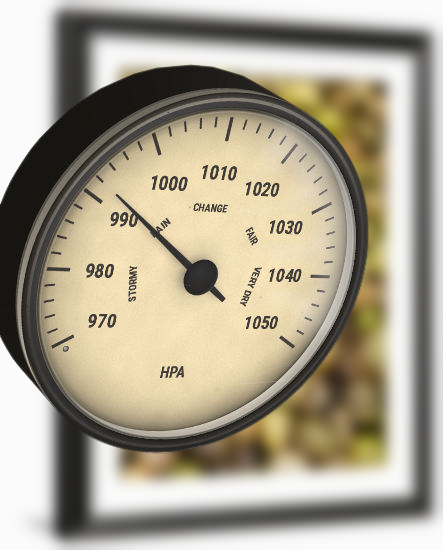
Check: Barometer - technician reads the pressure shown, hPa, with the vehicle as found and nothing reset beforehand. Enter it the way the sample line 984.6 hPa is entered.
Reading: 992 hPa
